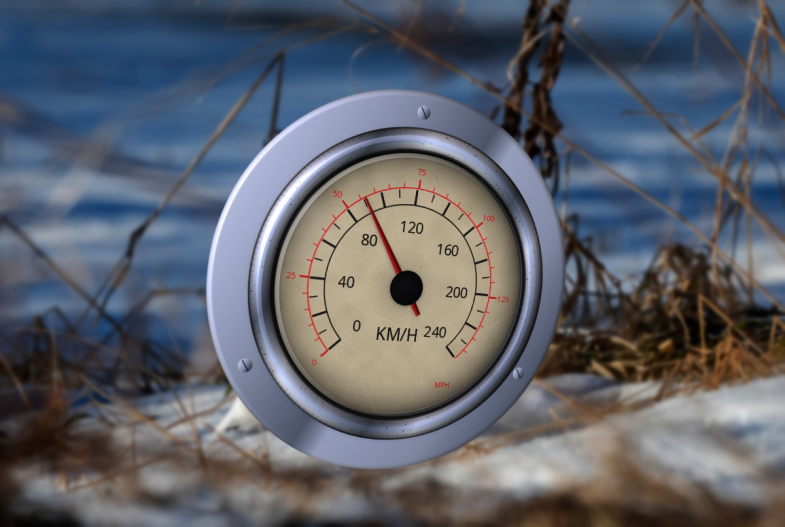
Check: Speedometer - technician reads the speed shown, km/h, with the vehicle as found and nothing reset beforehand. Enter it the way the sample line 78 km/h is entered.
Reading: 90 km/h
